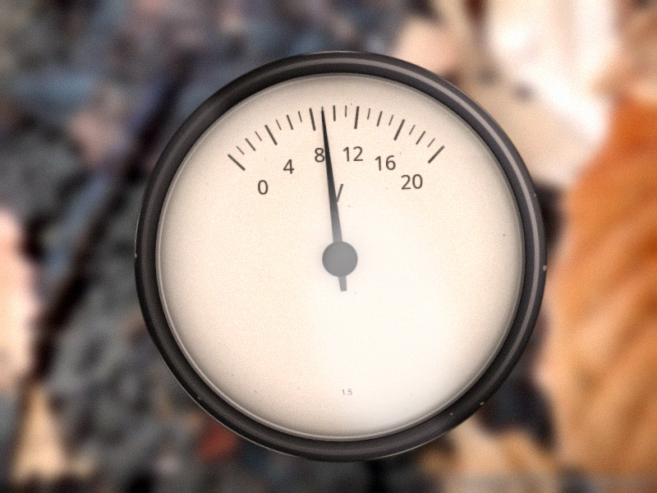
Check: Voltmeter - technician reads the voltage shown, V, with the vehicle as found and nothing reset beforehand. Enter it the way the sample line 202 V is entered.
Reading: 9 V
